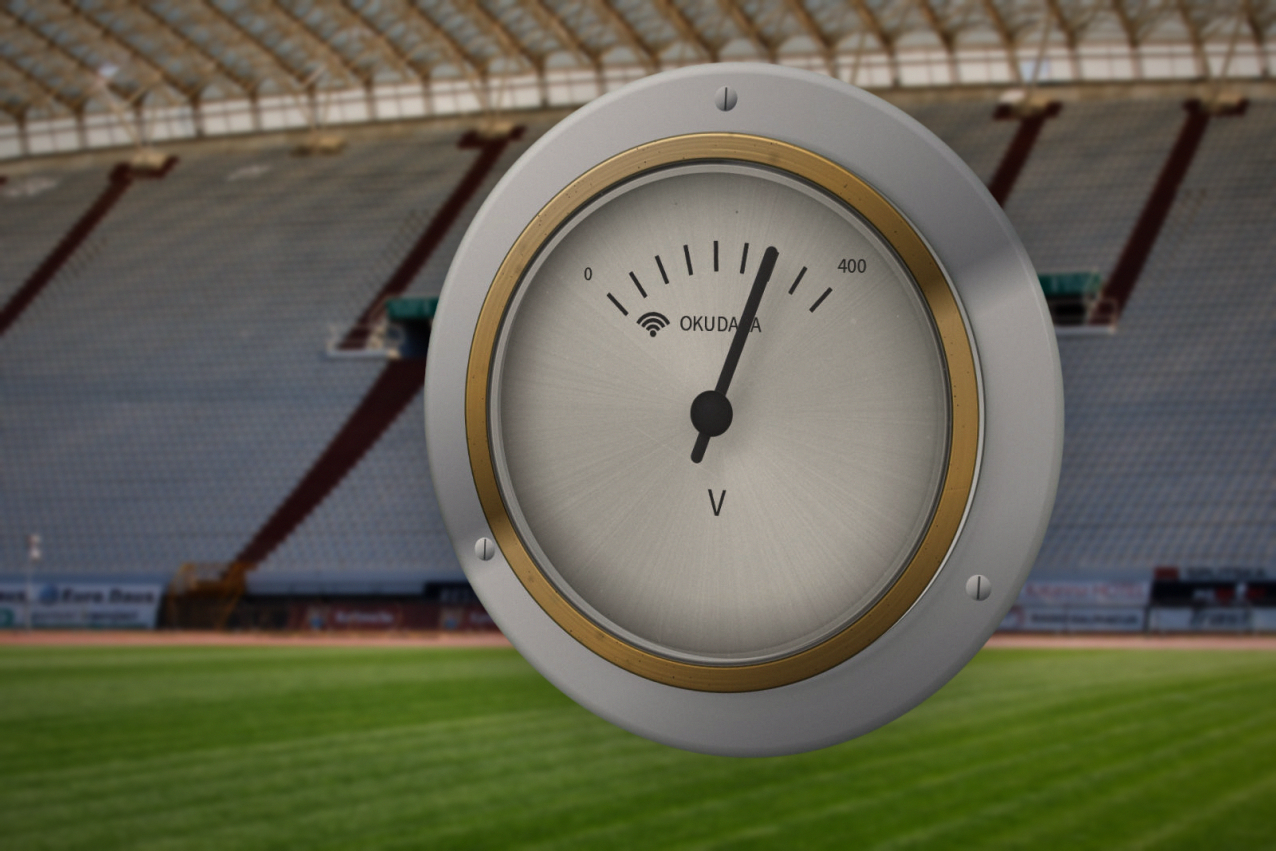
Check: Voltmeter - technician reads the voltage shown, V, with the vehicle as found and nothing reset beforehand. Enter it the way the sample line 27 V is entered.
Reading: 300 V
